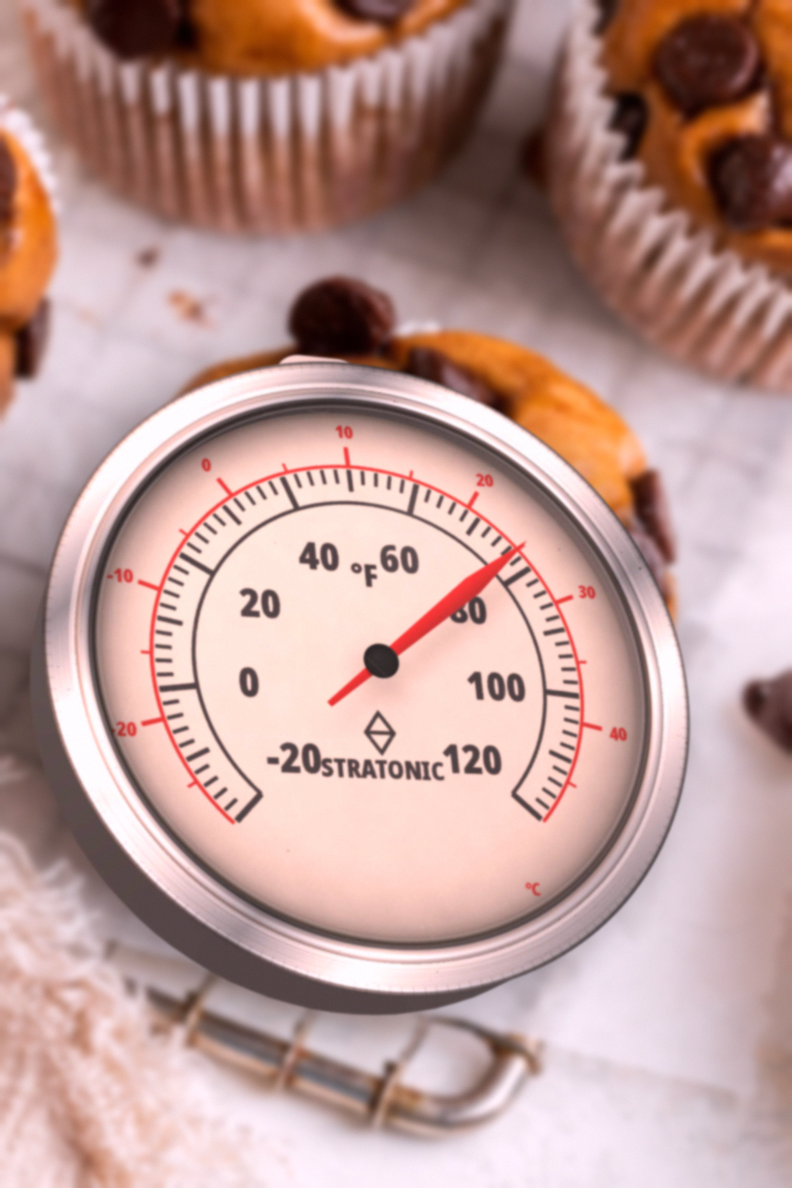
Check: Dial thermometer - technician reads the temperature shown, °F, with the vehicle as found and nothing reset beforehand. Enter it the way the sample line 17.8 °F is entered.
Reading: 77 °F
